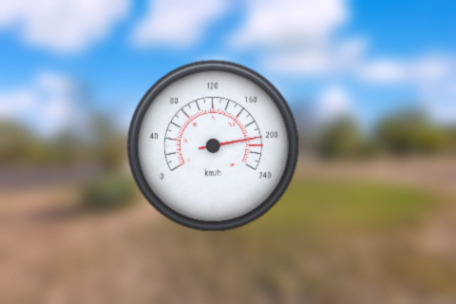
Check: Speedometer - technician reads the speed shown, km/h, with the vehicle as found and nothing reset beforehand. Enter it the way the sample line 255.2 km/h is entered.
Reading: 200 km/h
